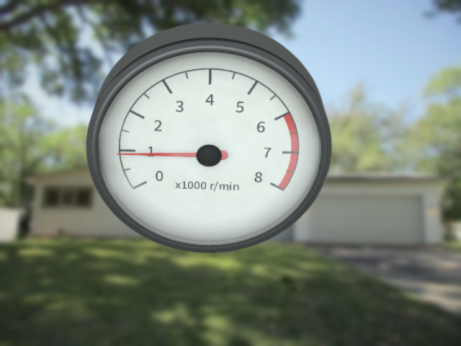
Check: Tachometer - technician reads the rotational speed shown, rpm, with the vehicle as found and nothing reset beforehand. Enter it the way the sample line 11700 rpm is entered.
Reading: 1000 rpm
